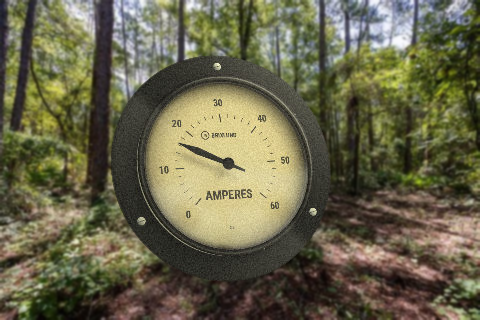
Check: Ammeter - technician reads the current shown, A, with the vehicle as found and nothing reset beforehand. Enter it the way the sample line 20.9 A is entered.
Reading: 16 A
